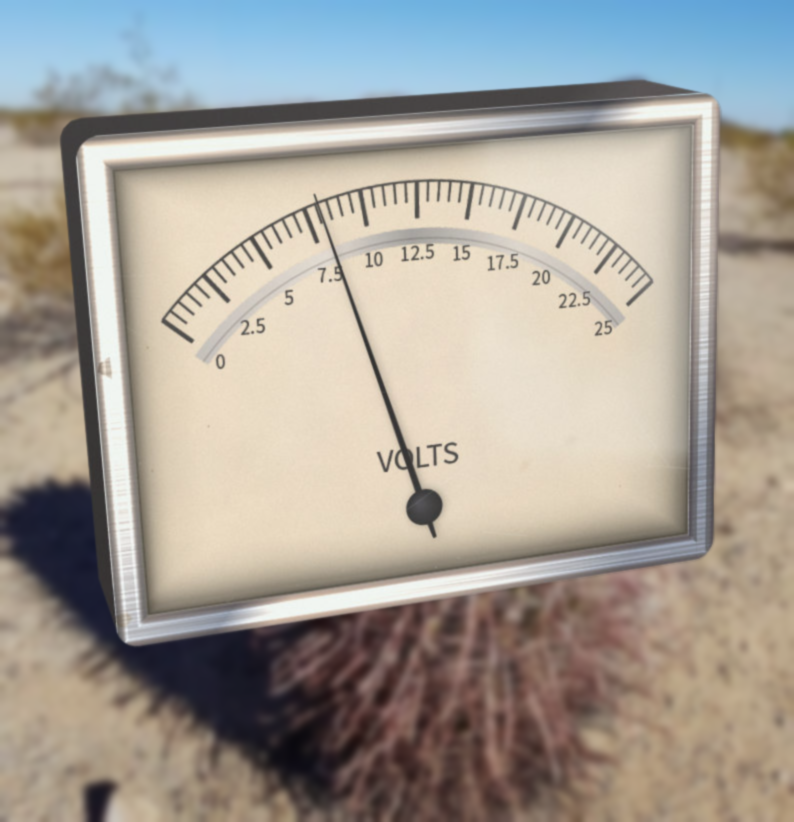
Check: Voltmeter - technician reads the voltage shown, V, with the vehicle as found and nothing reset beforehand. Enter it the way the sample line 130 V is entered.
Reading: 8 V
